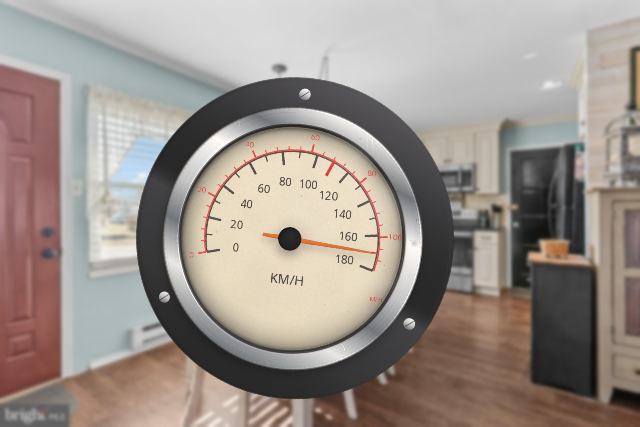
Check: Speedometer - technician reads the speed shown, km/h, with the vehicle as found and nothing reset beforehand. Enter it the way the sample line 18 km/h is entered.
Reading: 170 km/h
